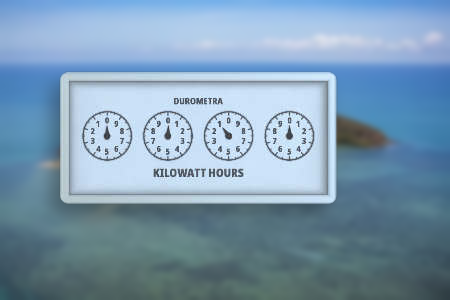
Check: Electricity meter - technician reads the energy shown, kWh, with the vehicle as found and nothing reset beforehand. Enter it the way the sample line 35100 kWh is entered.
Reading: 10 kWh
